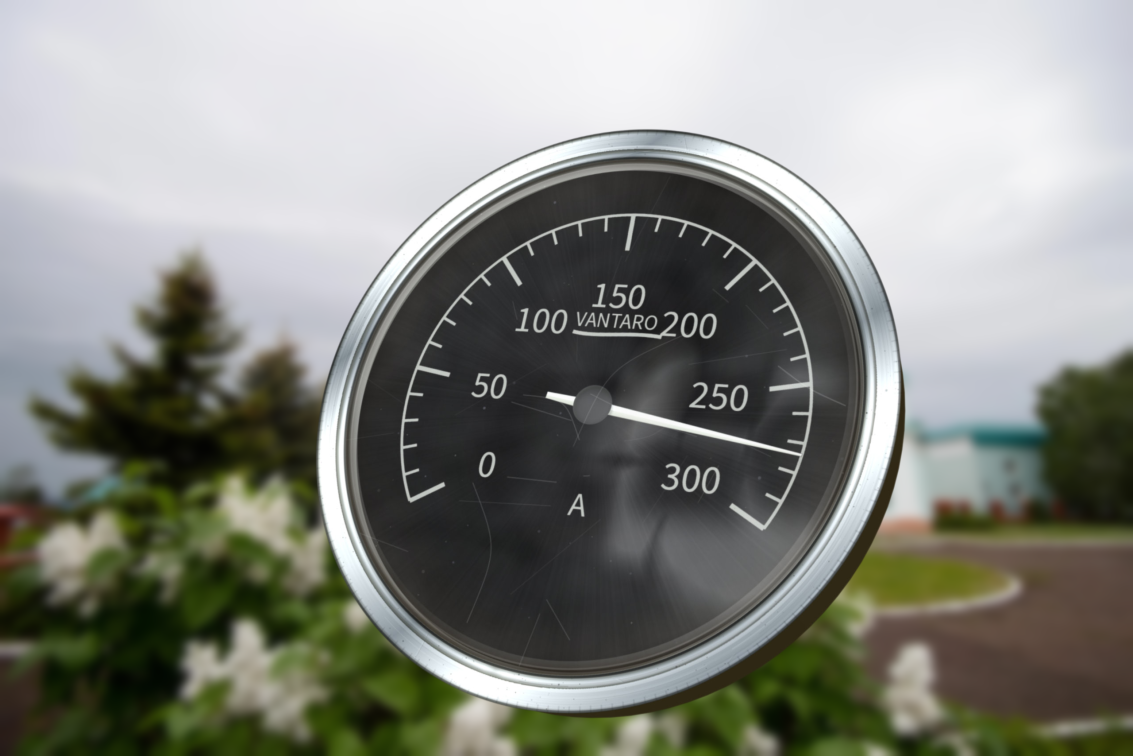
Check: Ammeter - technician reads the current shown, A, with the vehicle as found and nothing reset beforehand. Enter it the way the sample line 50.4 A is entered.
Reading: 275 A
